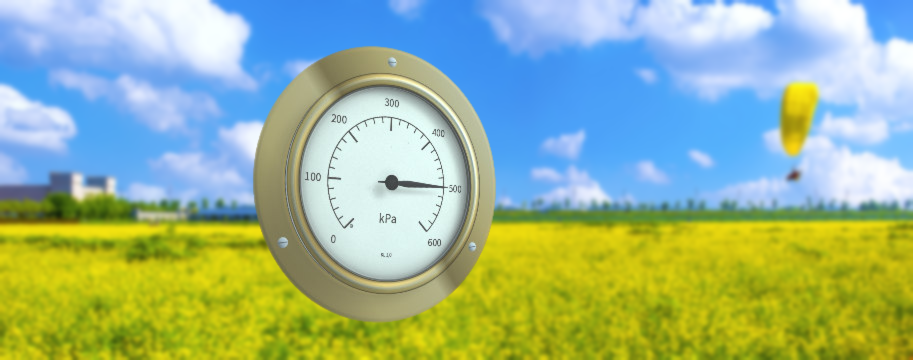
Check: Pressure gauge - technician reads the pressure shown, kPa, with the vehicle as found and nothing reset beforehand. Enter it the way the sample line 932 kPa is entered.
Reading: 500 kPa
